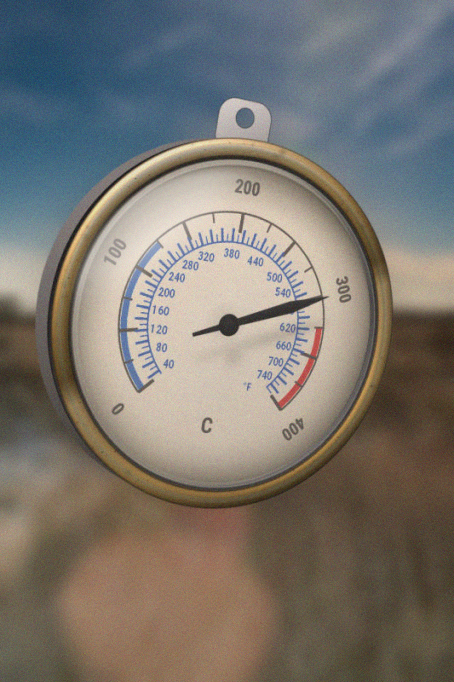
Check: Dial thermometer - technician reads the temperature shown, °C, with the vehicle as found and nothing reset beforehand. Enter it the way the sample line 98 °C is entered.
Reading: 300 °C
